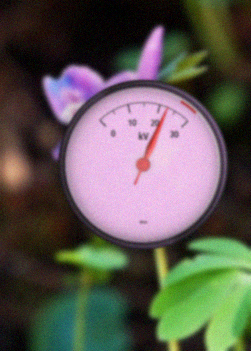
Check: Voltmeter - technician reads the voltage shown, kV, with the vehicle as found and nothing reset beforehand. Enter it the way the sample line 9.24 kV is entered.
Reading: 22.5 kV
